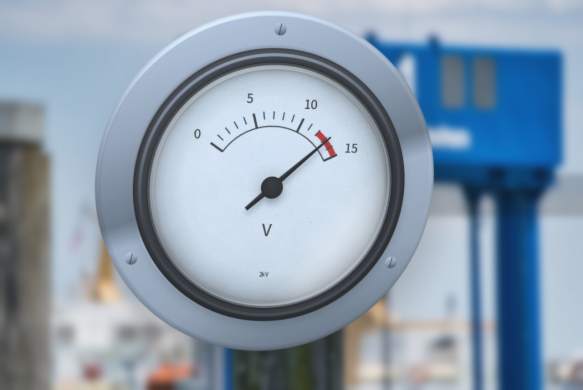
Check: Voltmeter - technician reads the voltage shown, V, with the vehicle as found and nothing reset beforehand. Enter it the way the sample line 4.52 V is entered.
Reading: 13 V
